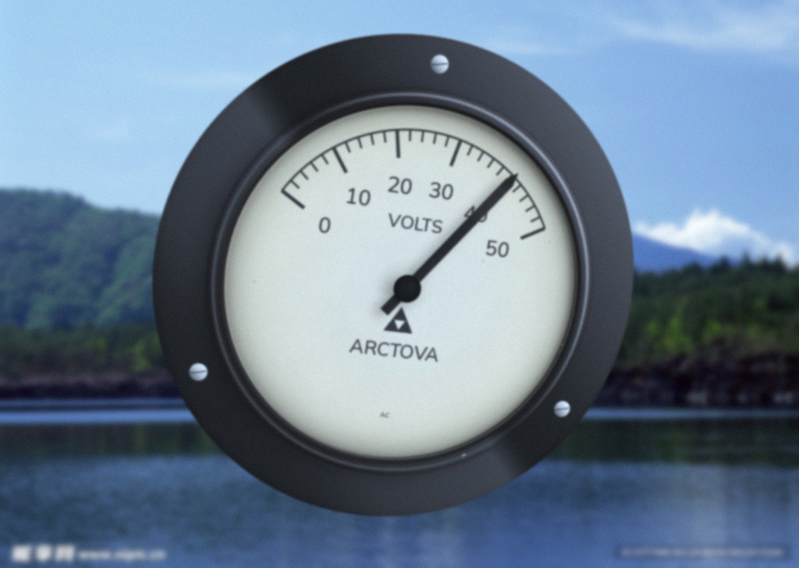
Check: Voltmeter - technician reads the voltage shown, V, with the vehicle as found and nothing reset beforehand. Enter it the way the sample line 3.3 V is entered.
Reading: 40 V
